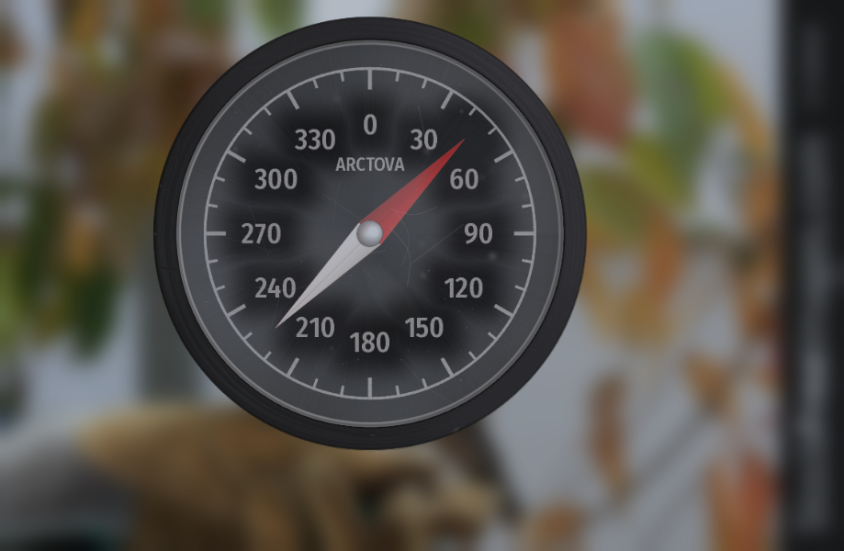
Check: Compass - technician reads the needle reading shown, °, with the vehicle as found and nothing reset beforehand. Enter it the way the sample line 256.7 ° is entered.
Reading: 45 °
